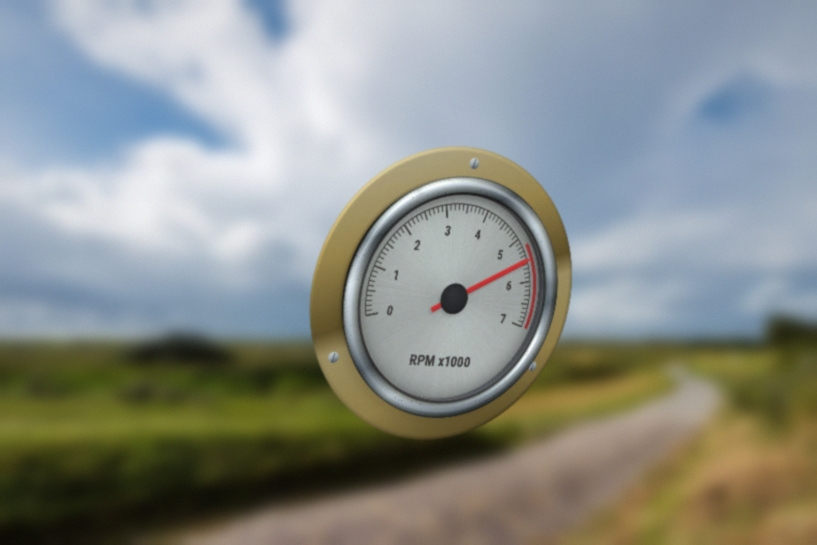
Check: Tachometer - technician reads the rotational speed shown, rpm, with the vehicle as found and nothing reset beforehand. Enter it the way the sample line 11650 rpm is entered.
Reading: 5500 rpm
